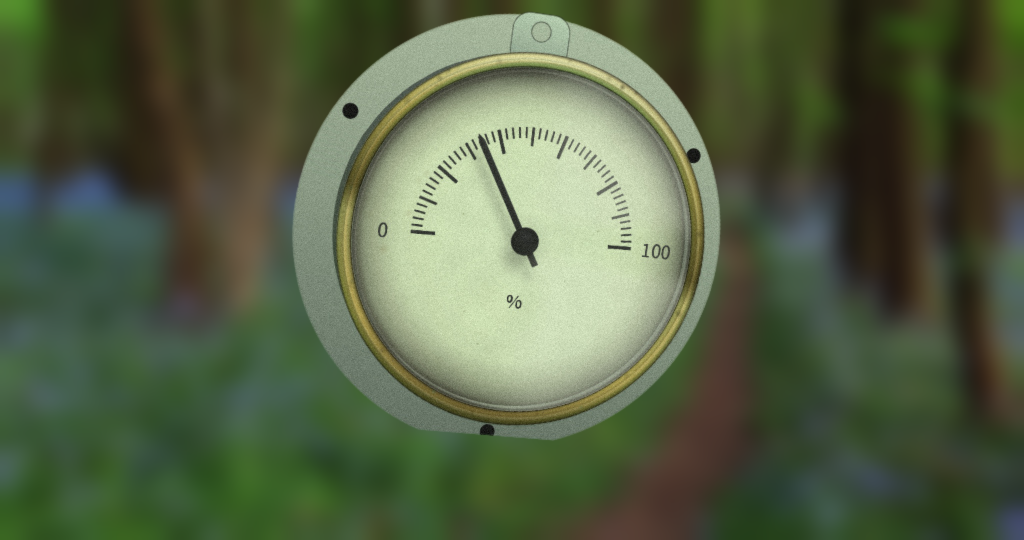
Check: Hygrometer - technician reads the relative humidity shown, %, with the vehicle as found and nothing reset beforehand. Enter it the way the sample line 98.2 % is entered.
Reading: 34 %
